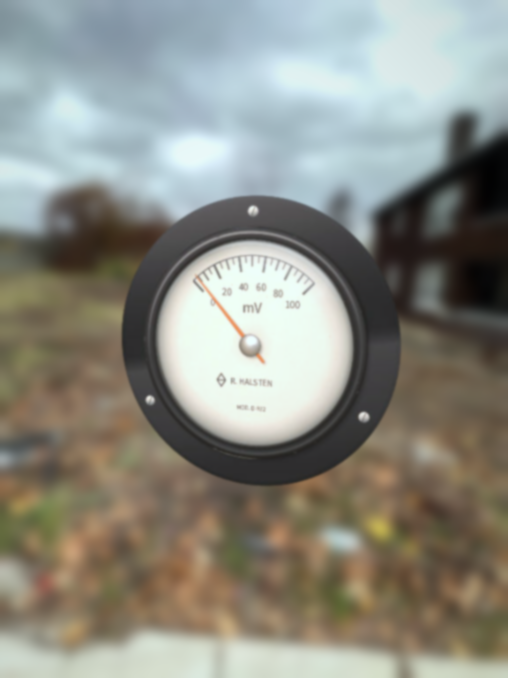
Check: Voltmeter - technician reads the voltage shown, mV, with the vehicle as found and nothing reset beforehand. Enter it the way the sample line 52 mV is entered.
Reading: 5 mV
